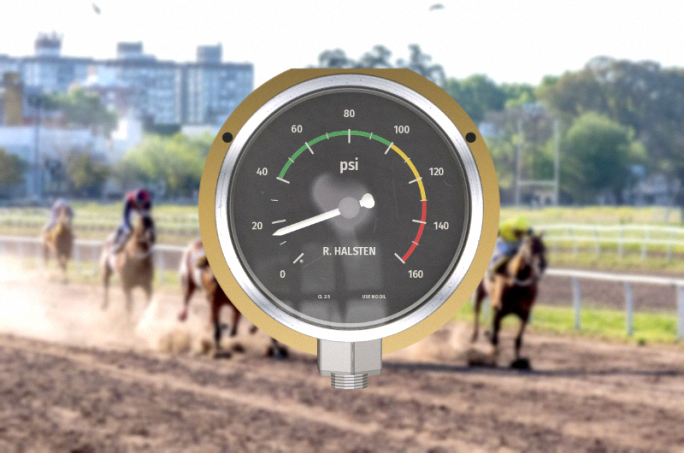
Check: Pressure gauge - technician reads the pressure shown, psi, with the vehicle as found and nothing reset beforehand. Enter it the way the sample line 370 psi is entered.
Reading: 15 psi
